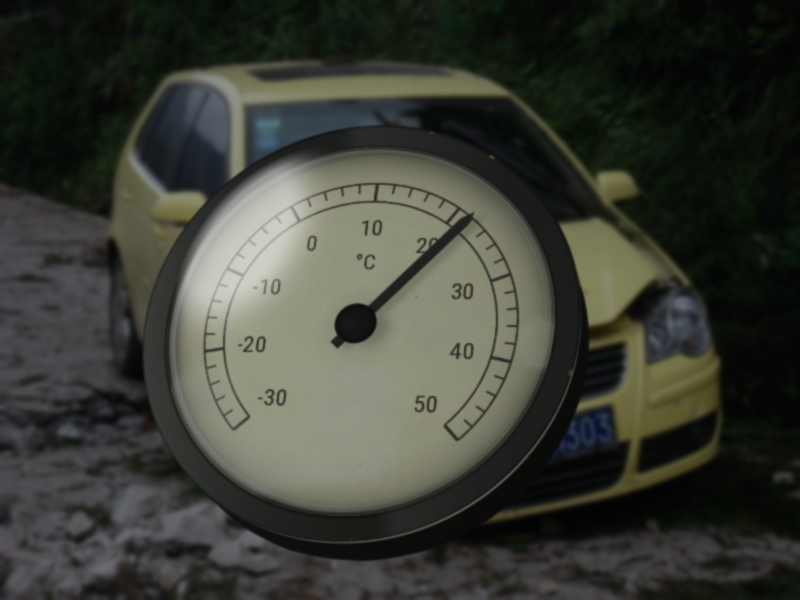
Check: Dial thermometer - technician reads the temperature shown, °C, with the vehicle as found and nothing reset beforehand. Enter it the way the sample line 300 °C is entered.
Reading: 22 °C
